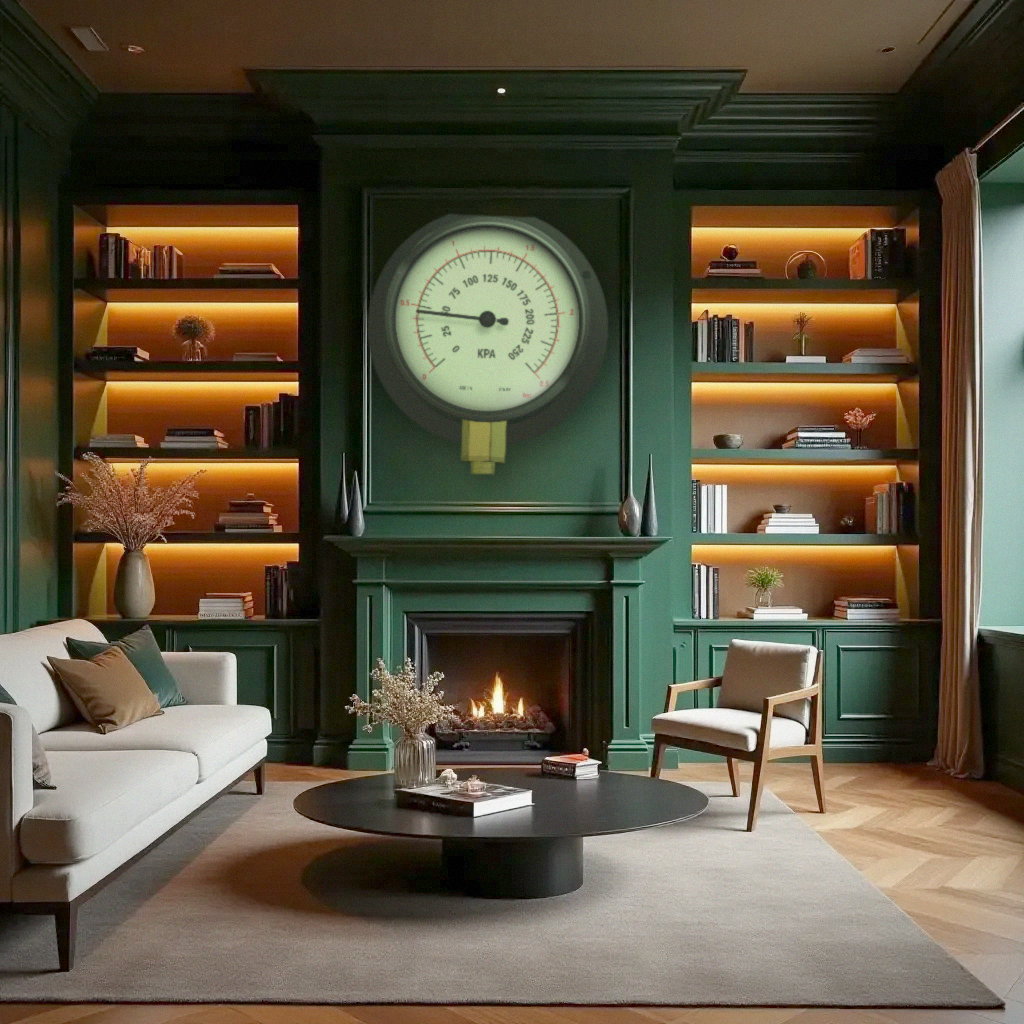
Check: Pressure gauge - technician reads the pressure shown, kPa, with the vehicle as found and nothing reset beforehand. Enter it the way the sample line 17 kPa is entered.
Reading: 45 kPa
